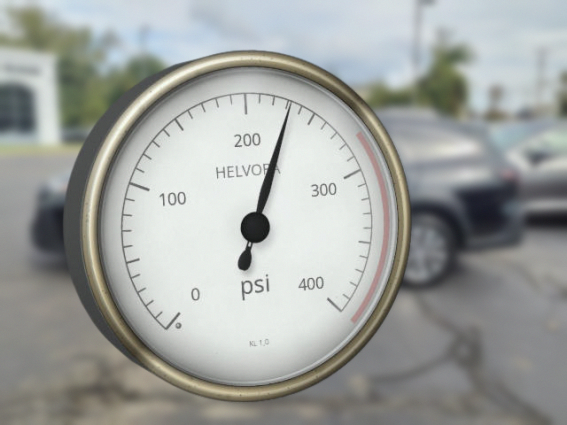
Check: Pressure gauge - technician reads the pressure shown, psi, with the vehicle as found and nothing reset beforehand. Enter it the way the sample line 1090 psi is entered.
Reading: 230 psi
